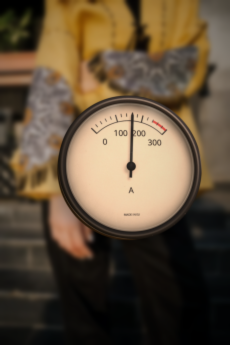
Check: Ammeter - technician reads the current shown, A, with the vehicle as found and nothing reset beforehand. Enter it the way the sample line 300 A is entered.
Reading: 160 A
